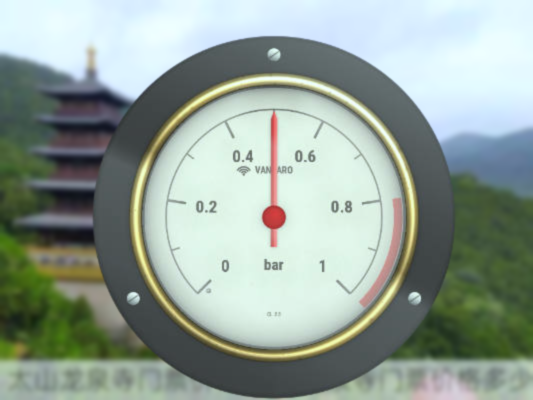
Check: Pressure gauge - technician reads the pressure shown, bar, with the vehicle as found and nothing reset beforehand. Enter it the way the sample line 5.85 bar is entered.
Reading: 0.5 bar
